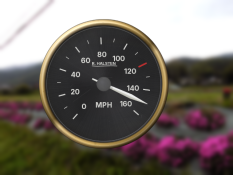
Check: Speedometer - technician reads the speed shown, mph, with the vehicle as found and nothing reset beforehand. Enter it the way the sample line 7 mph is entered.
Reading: 150 mph
